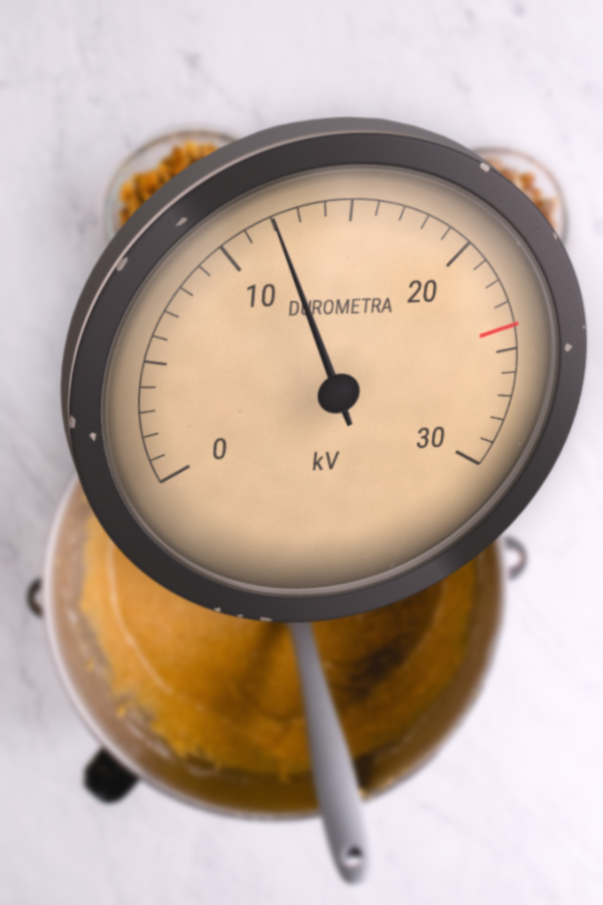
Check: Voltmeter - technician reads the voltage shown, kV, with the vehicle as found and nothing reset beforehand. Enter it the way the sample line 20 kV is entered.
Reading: 12 kV
